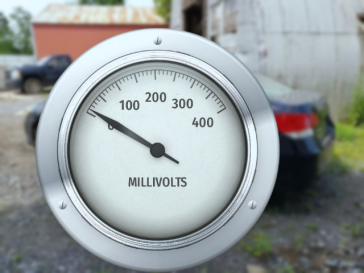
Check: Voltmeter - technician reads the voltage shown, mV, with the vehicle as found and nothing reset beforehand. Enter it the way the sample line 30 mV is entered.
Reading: 10 mV
